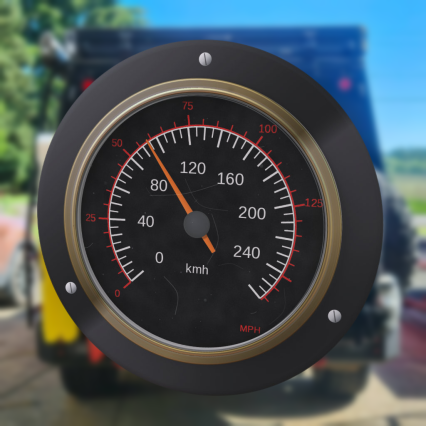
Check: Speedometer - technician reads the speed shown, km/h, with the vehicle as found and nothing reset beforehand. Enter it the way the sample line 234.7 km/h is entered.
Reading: 95 km/h
